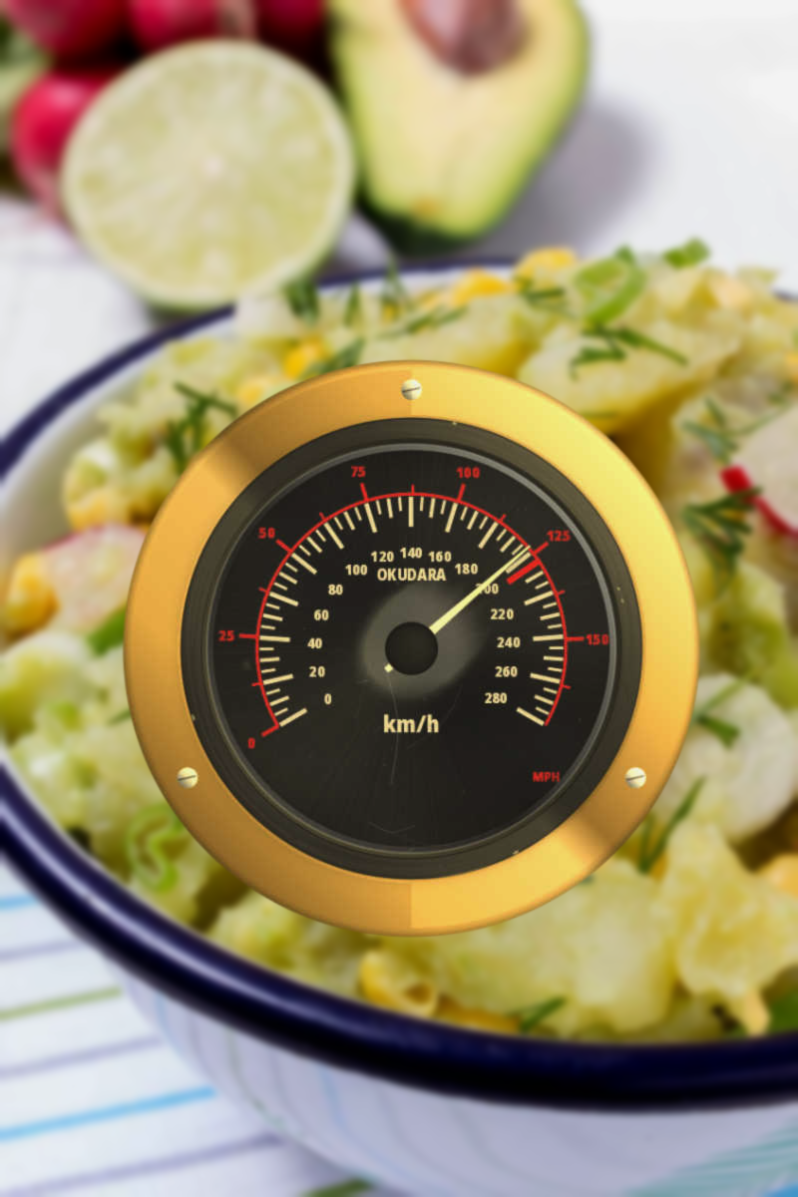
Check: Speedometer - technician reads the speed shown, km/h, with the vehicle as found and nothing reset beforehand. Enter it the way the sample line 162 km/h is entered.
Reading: 197.5 km/h
